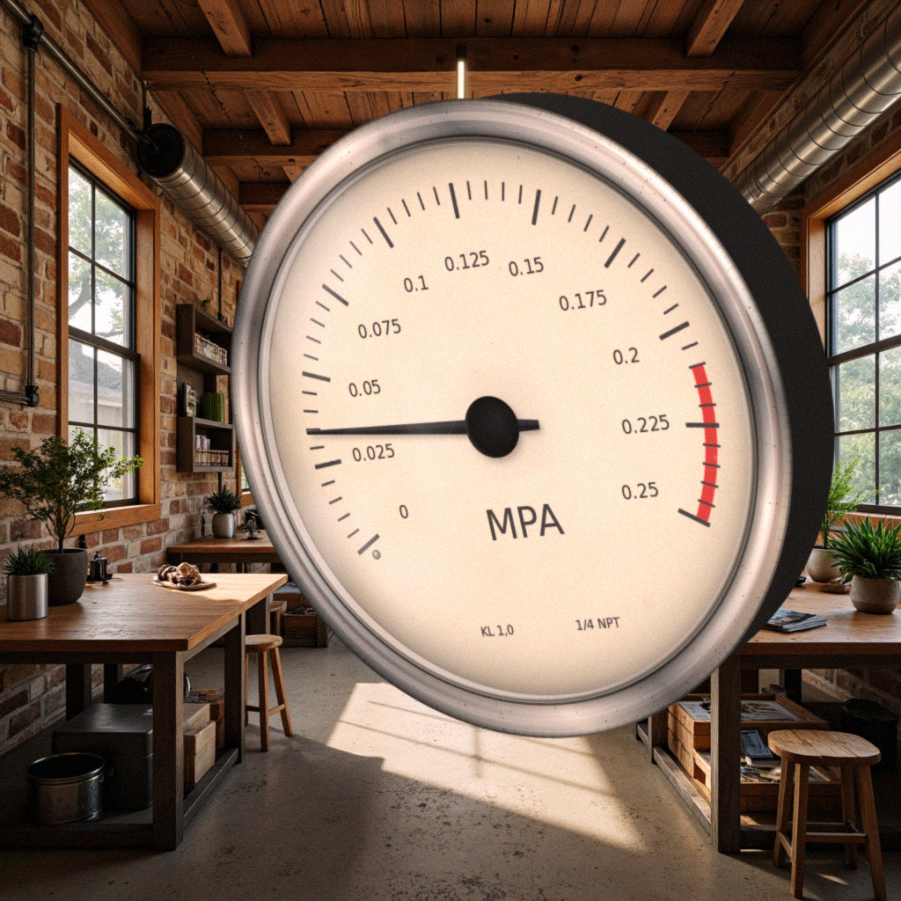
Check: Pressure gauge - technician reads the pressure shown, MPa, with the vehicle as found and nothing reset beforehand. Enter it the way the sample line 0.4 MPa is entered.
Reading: 0.035 MPa
